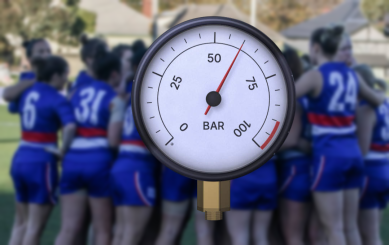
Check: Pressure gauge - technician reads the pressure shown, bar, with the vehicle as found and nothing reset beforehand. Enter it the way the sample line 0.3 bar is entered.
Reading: 60 bar
